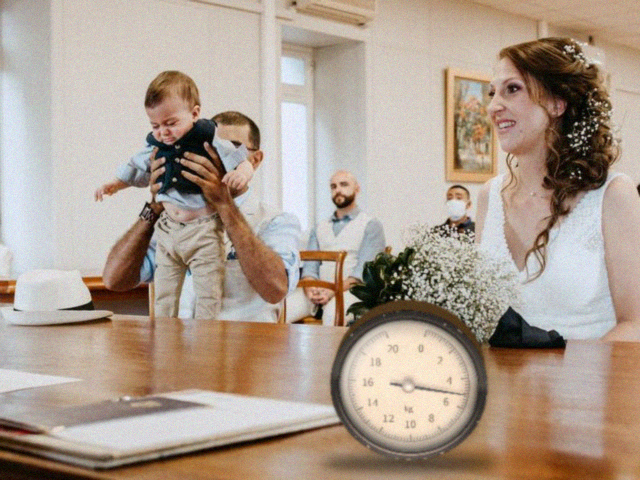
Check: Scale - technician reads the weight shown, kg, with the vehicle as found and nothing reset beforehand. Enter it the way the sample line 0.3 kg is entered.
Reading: 5 kg
